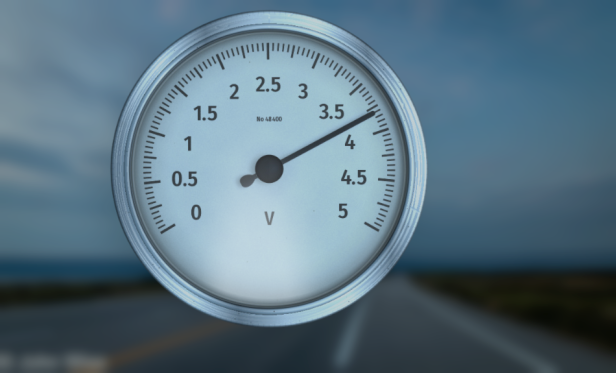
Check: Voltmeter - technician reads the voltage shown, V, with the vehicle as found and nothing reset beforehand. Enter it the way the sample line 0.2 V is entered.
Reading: 3.8 V
